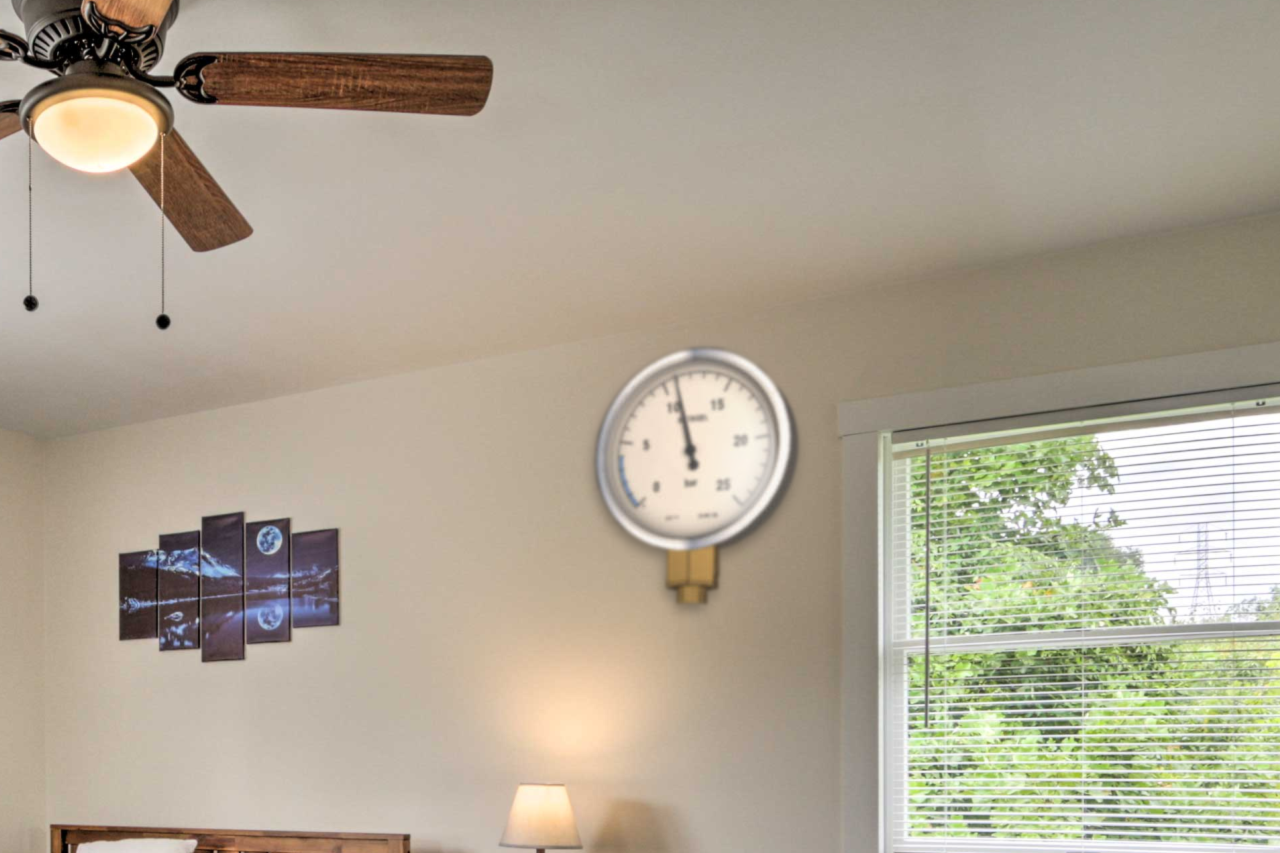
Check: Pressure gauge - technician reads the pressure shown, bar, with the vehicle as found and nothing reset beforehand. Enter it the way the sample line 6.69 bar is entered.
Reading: 11 bar
